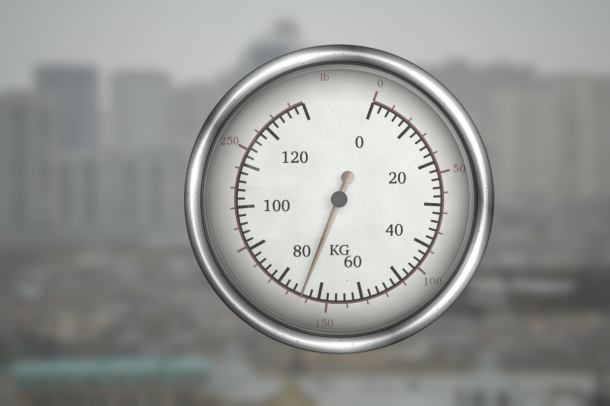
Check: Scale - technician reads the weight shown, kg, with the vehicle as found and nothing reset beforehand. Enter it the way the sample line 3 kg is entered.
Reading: 74 kg
